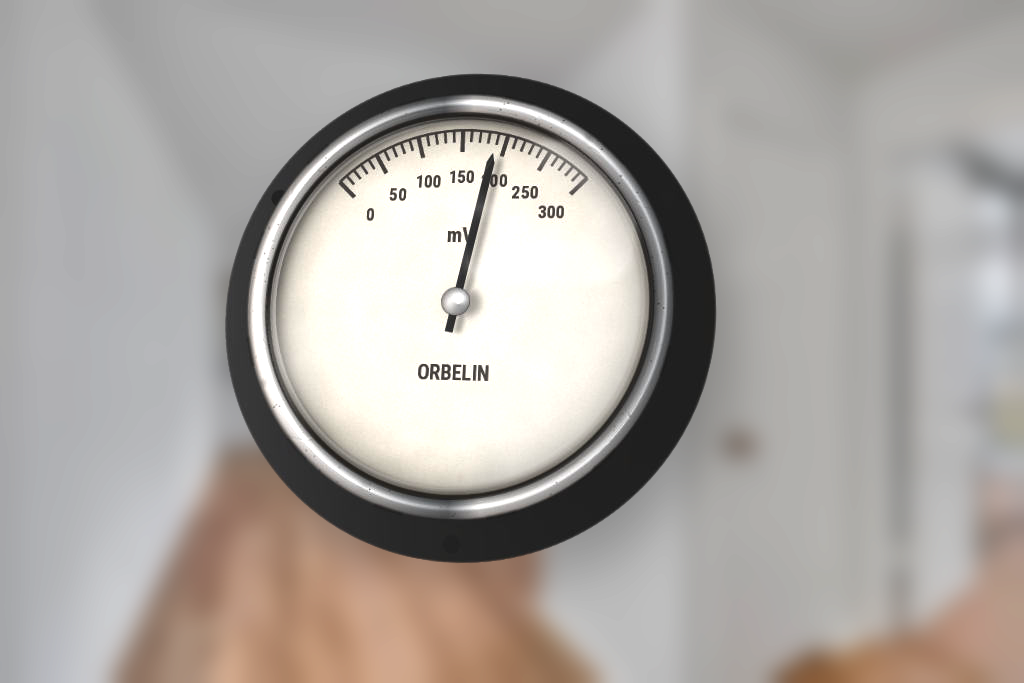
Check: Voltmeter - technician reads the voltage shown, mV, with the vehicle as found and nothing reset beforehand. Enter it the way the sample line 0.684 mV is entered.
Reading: 190 mV
